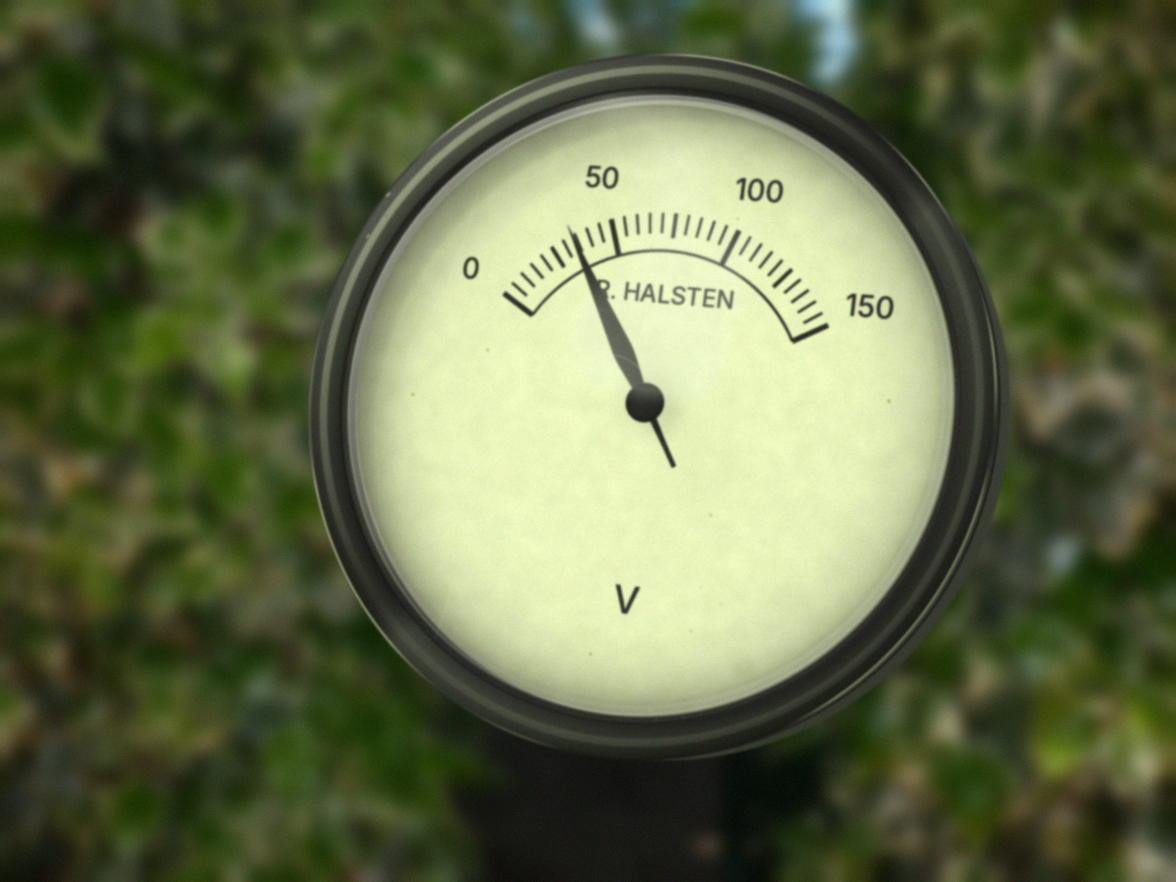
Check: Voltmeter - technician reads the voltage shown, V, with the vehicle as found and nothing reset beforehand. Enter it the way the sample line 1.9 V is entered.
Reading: 35 V
